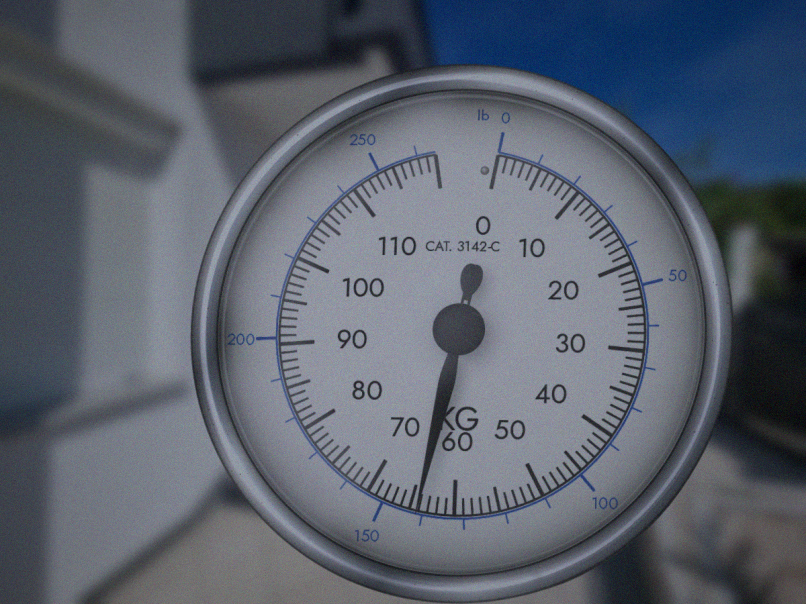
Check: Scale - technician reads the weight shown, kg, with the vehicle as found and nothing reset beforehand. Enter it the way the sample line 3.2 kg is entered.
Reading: 64 kg
